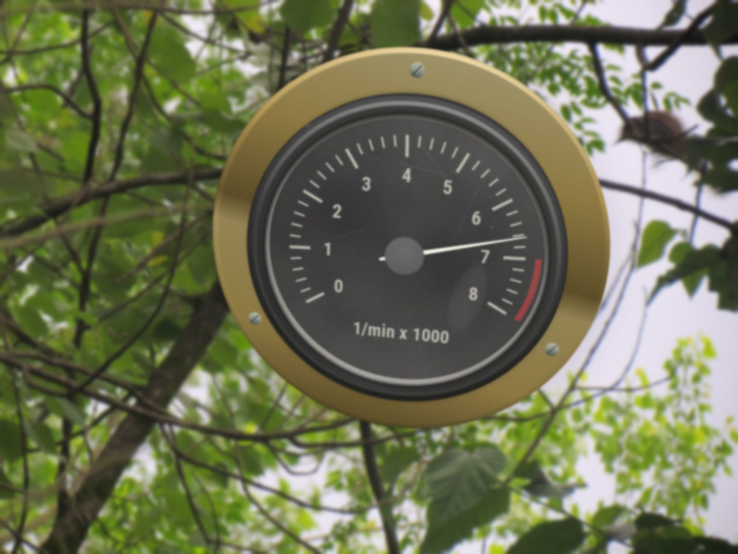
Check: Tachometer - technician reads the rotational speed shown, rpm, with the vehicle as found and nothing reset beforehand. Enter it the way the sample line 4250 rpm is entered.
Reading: 6600 rpm
